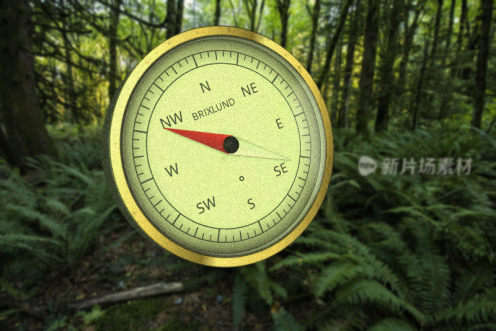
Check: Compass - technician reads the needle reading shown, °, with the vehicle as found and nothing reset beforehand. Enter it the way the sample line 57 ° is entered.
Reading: 305 °
